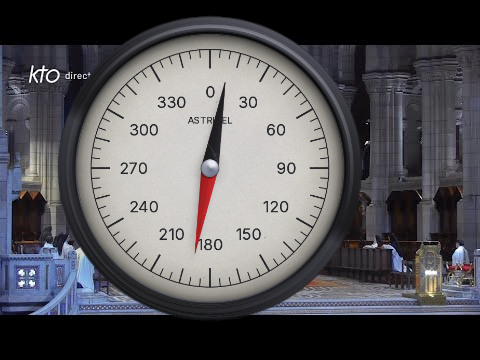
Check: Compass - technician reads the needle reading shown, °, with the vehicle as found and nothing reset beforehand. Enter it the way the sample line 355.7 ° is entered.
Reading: 190 °
